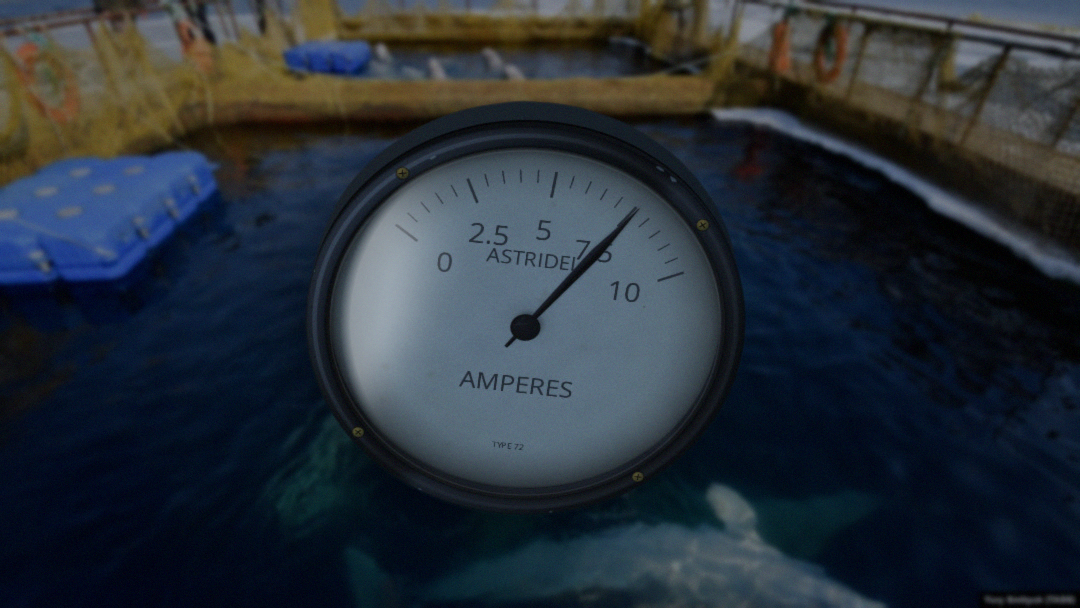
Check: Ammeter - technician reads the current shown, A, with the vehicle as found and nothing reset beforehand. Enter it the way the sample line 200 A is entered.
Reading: 7.5 A
